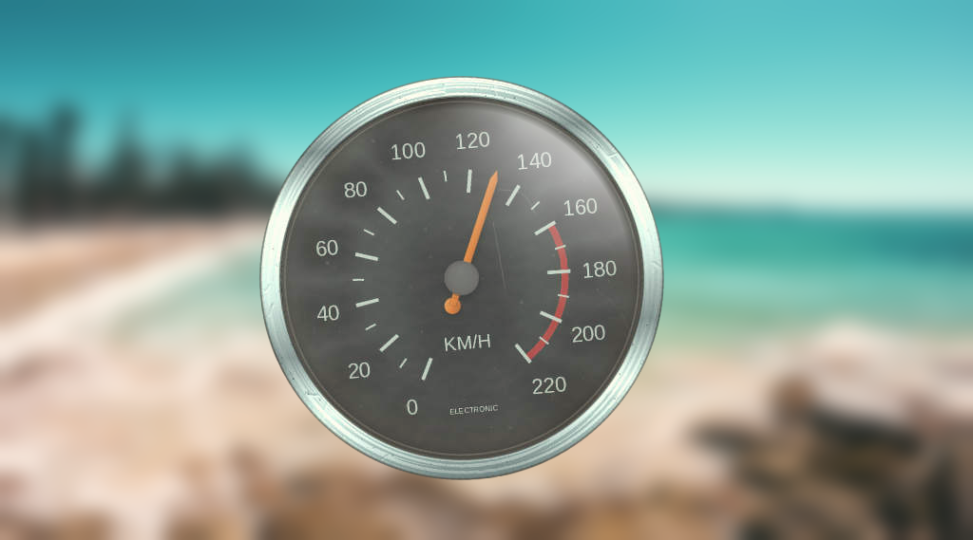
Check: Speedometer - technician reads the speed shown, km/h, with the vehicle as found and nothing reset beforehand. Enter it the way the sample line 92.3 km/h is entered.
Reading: 130 km/h
